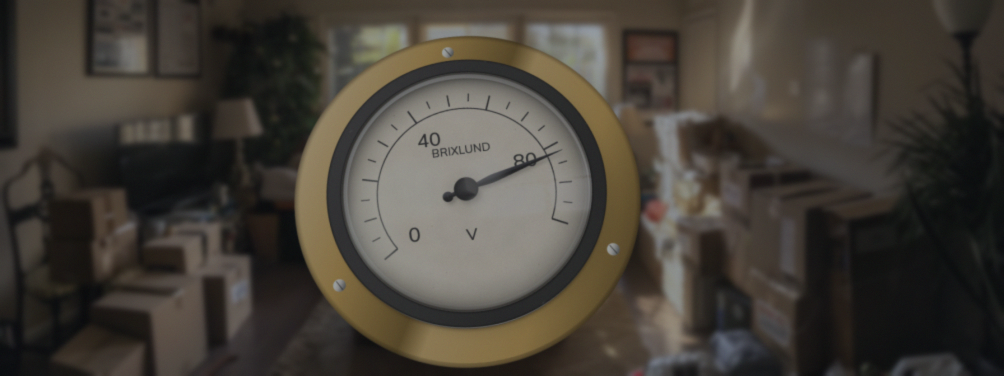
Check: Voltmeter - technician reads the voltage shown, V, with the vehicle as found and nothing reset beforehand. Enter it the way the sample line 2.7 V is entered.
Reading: 82.5 V
